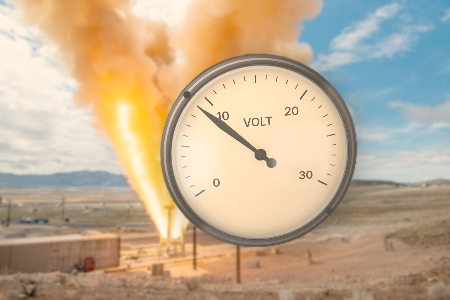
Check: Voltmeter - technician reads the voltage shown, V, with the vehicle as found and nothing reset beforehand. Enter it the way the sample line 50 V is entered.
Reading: 9 V
